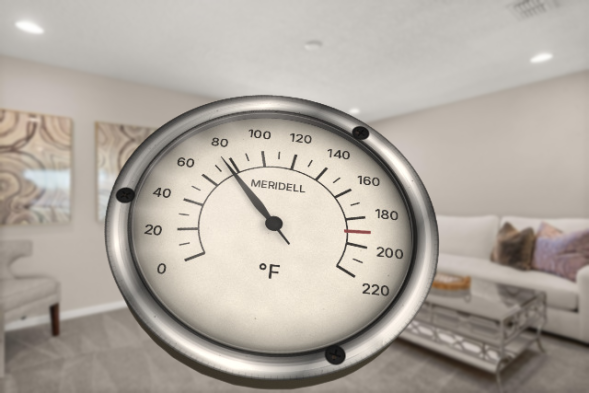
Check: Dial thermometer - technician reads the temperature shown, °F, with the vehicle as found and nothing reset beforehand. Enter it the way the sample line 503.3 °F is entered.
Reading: 75 °F
